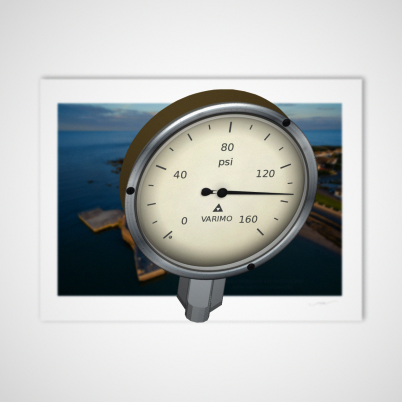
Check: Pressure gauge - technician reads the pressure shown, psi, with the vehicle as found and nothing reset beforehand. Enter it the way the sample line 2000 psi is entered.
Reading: 135 psi
